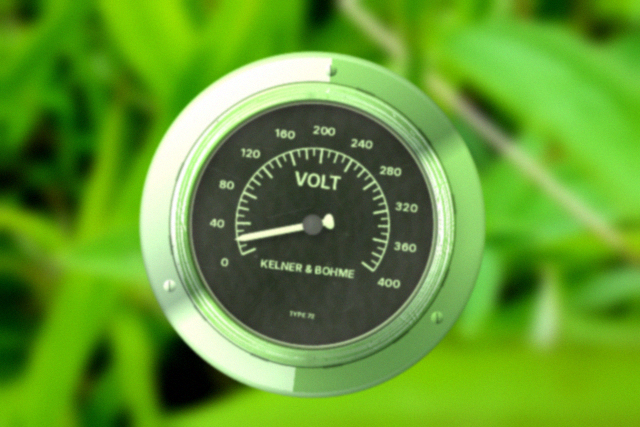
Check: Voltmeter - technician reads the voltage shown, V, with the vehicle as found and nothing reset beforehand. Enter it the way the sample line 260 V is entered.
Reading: 20 V
